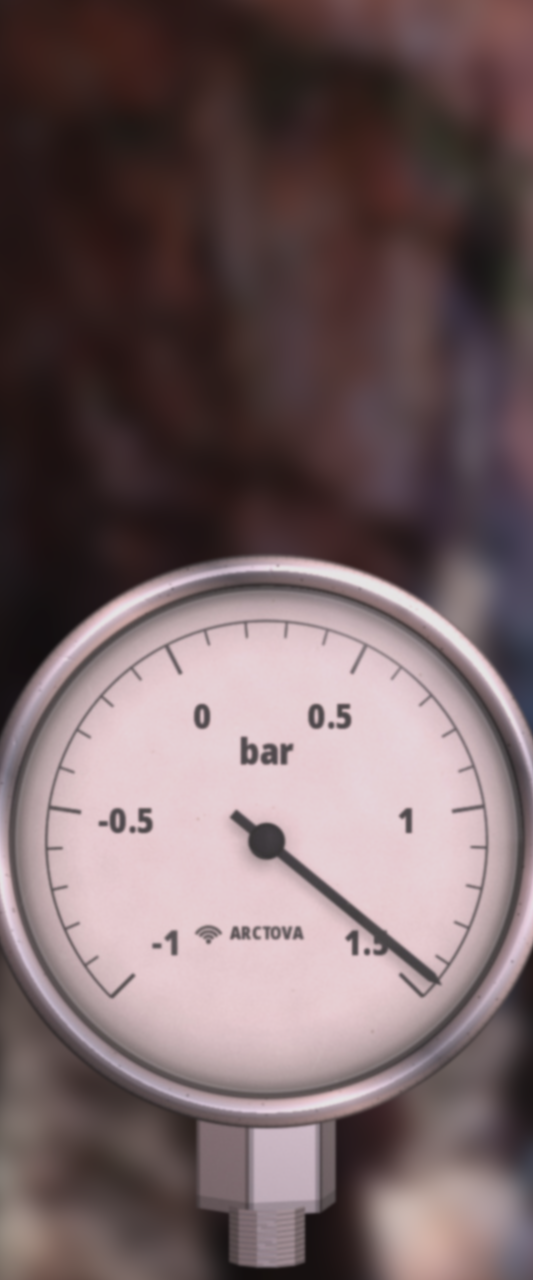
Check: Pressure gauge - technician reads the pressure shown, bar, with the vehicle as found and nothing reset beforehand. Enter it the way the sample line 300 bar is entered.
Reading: 1.45 bar
